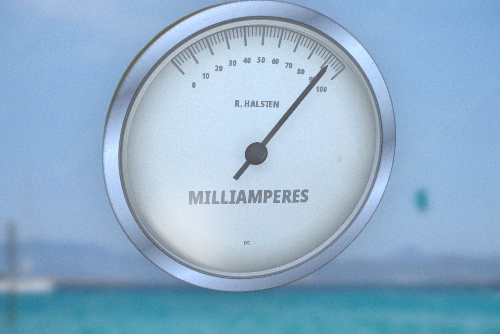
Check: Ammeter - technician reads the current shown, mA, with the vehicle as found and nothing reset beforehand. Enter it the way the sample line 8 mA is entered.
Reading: 90 mA
